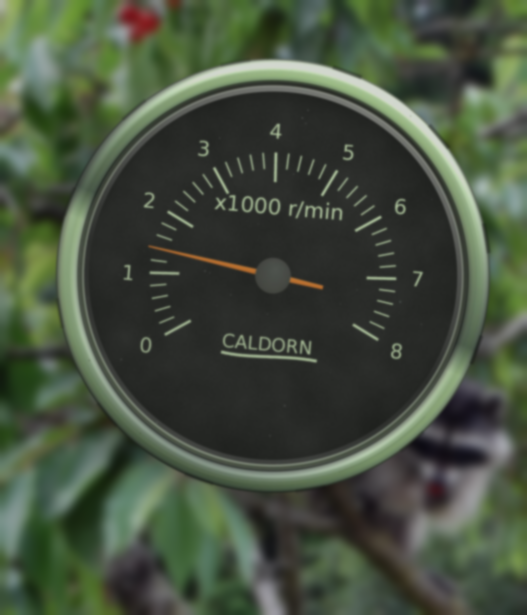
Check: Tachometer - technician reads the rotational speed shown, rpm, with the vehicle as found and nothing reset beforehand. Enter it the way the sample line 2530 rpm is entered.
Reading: 1400 rpm
